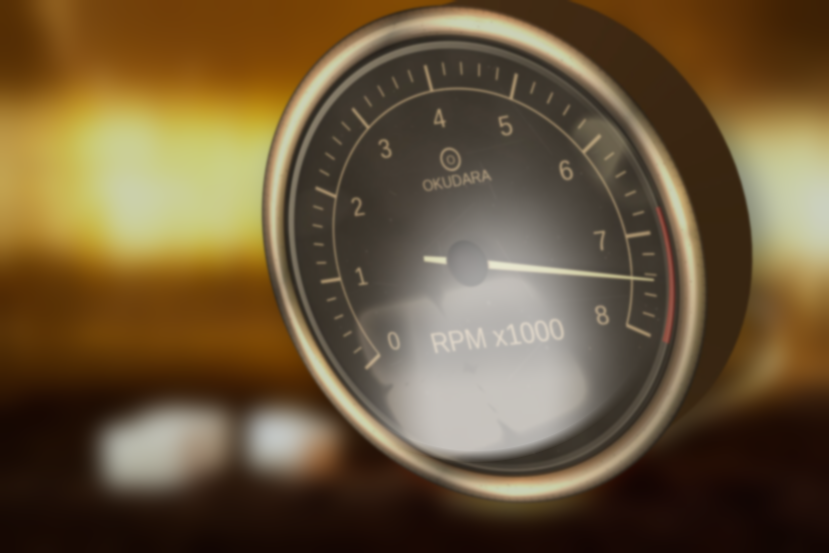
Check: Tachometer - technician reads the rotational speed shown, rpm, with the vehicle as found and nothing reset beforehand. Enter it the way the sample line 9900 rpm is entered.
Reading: 7400 rpm
